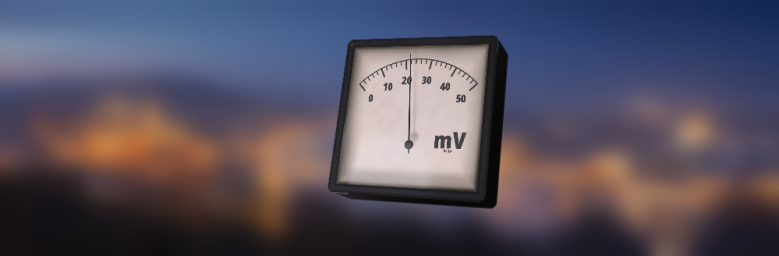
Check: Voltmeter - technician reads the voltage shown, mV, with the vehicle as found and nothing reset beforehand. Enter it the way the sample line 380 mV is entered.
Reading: 22 mV
